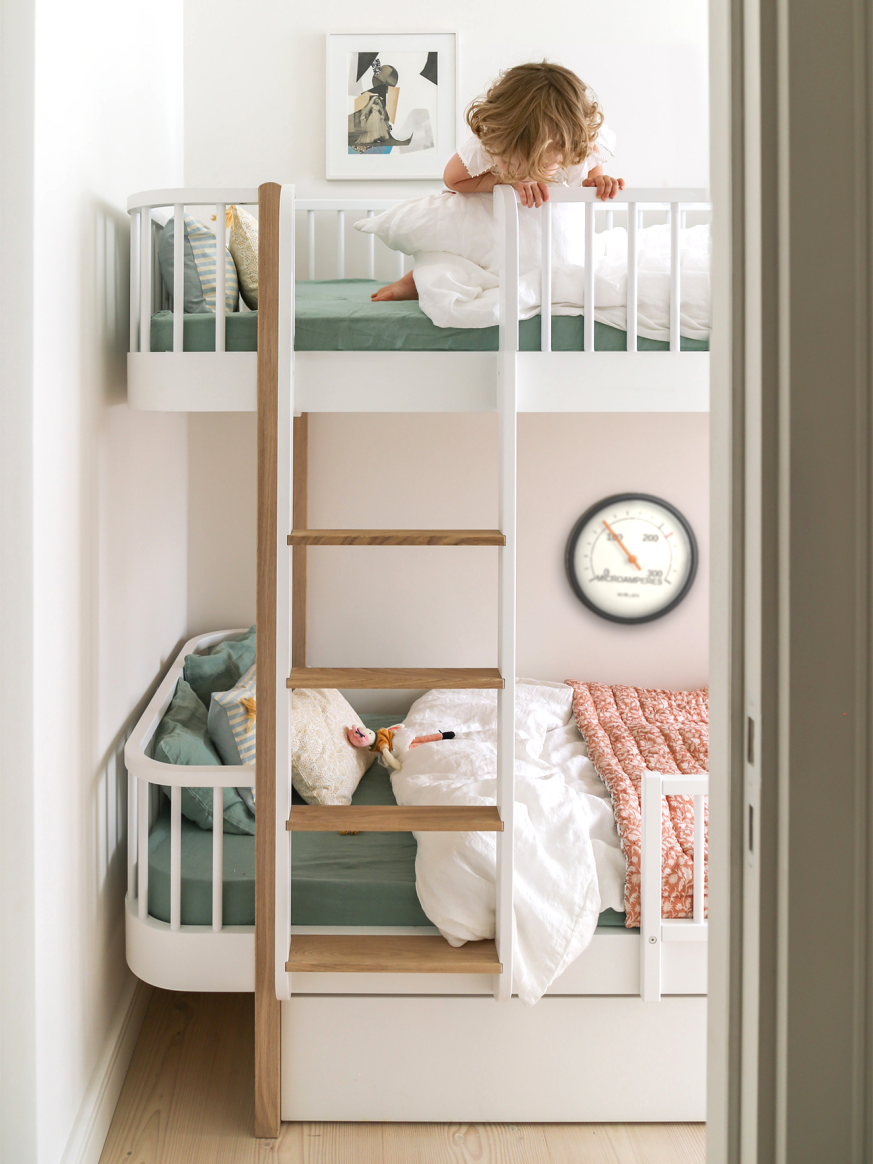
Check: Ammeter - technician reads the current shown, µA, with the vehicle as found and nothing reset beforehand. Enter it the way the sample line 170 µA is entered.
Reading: 100 µA
